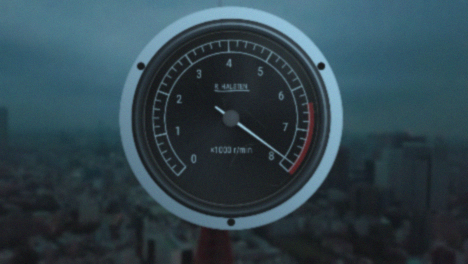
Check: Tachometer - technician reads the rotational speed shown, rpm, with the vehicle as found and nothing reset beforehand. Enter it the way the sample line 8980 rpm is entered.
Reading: 7800 rpm
